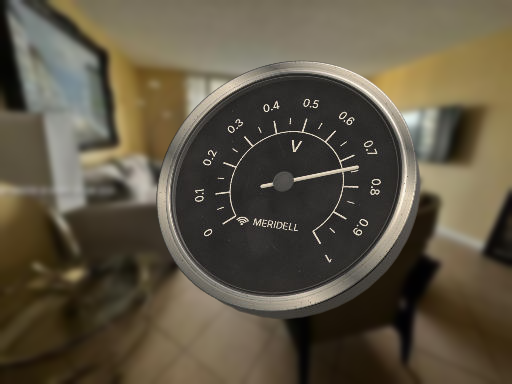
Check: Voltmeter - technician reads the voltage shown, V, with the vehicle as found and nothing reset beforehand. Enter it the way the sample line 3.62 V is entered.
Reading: 0.75 V
